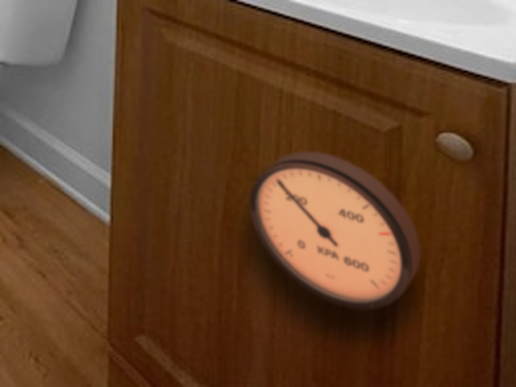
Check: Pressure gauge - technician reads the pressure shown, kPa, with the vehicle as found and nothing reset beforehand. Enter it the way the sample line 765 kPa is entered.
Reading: 200 kPa
